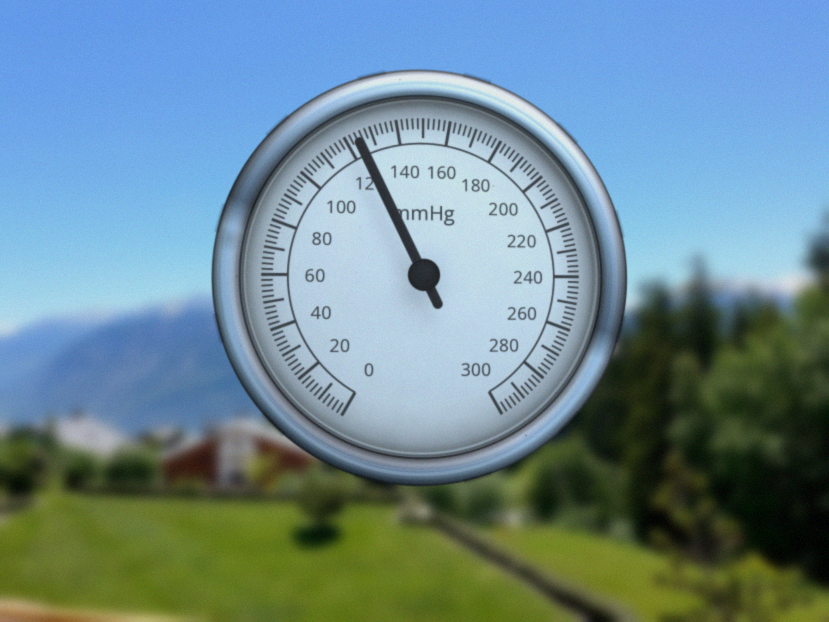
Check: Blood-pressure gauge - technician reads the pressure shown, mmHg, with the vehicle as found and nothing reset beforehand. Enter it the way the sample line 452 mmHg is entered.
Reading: 124 mmHg
